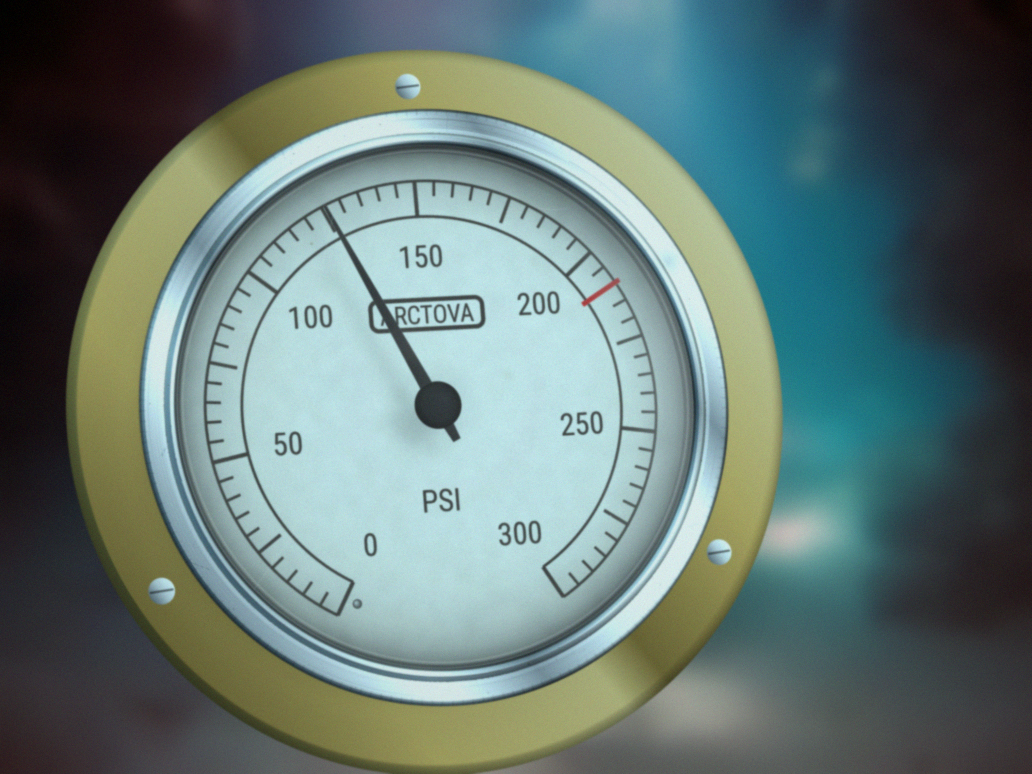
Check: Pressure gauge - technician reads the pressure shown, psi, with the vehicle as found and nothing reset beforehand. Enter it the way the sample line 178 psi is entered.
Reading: 125 psi
